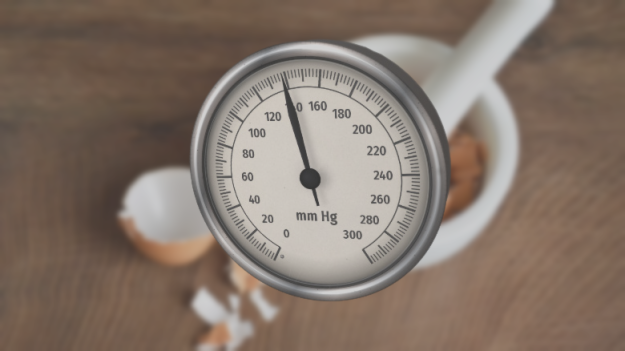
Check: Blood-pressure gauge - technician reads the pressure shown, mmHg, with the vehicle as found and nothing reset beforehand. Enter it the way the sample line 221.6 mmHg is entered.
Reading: 140 mmHg
